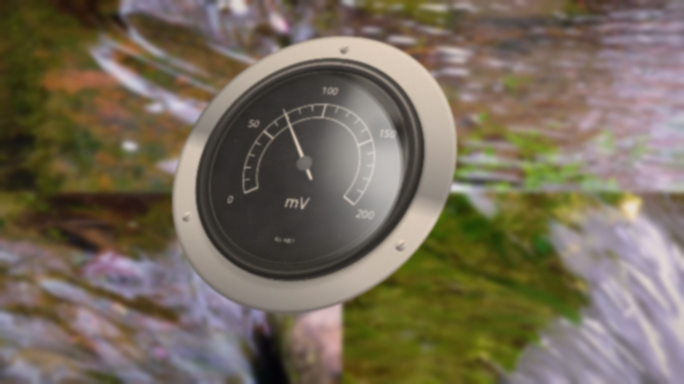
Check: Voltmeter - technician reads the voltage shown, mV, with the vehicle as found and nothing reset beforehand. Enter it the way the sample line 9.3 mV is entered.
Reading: 70 mV
